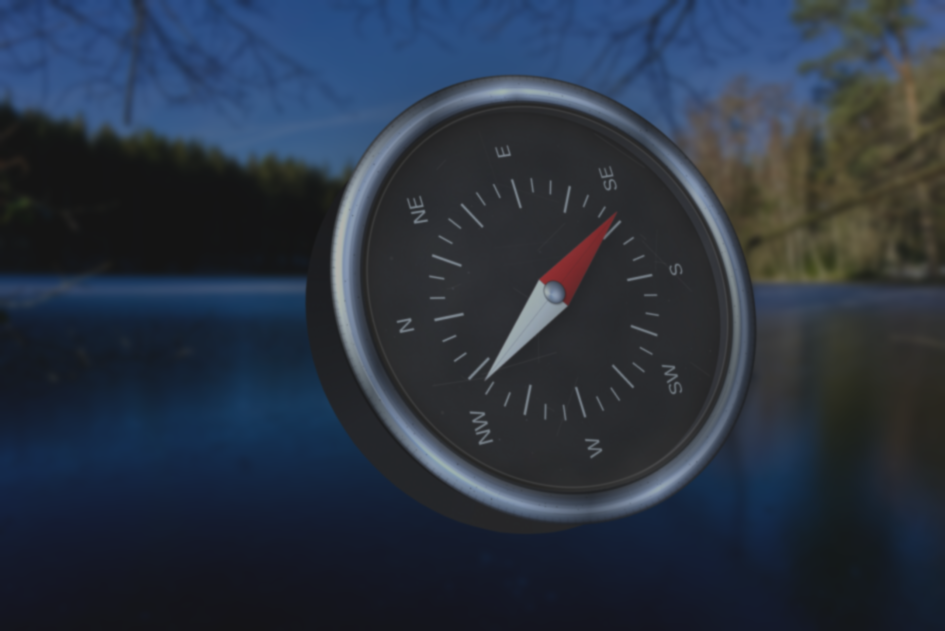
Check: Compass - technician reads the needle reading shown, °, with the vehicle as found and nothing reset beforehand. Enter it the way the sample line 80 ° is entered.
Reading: 145 °
